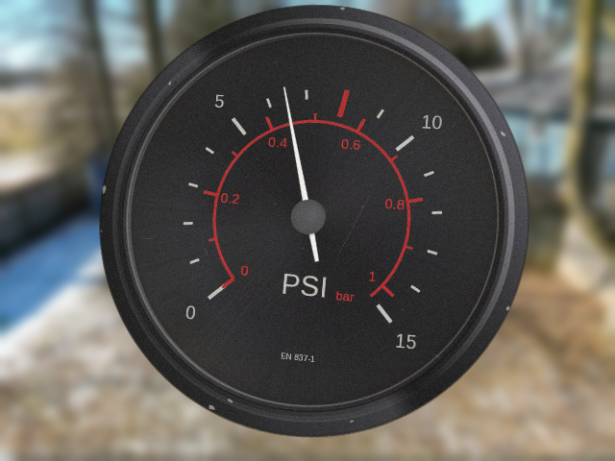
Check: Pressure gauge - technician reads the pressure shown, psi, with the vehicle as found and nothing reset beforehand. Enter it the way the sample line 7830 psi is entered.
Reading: 6.5 psi
